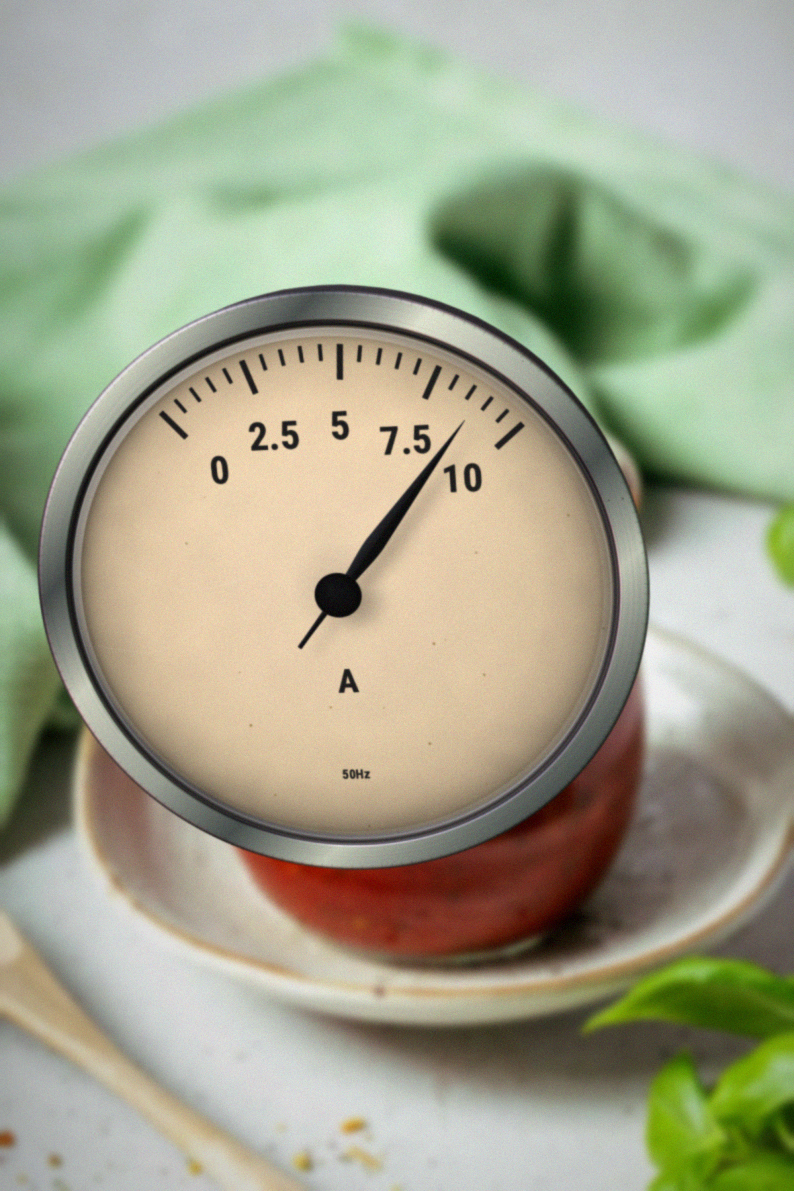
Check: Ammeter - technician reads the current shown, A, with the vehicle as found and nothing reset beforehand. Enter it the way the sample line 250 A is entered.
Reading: 8.75 A
